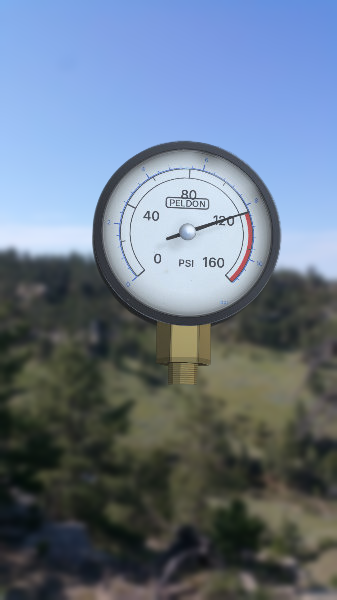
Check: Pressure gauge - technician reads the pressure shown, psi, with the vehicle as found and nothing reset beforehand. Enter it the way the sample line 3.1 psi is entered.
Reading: 120 psi
